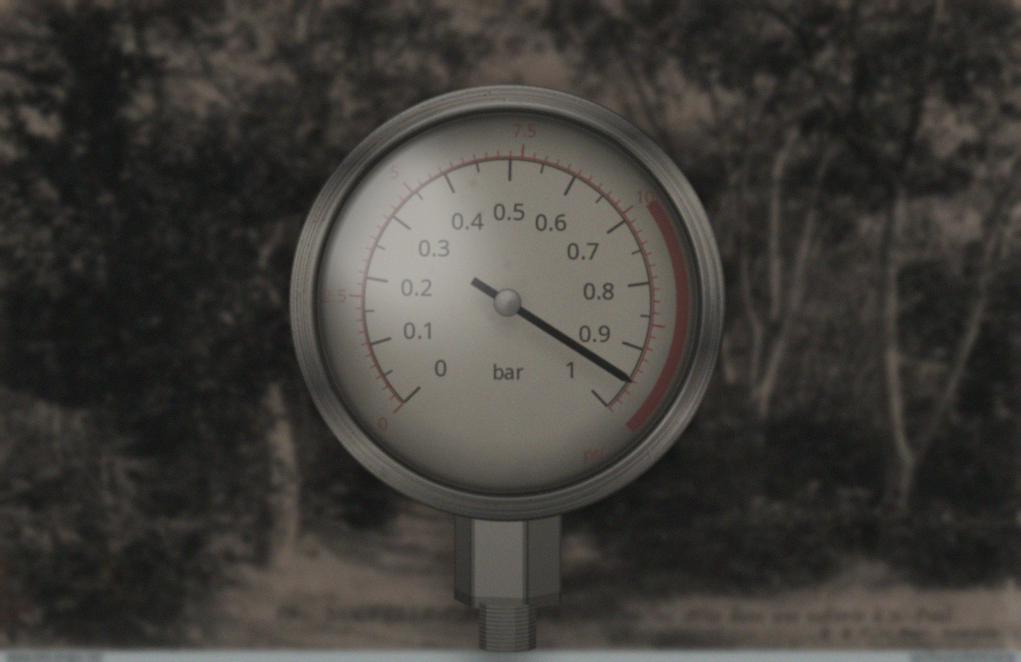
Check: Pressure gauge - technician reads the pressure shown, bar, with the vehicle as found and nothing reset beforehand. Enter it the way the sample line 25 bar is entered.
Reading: 0.95 bar
